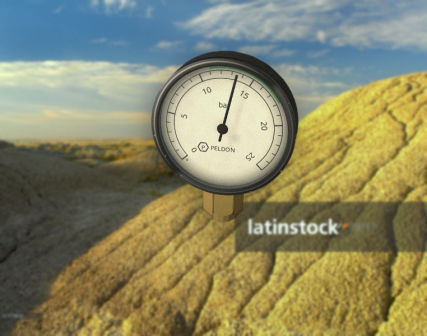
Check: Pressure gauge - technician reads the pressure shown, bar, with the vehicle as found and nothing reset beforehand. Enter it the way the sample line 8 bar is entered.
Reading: 13.5 bar
